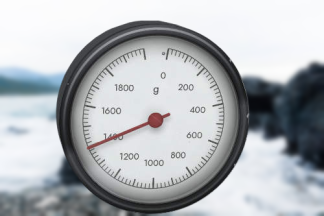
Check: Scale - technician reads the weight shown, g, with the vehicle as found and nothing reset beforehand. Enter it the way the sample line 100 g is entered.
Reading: 1400 g
